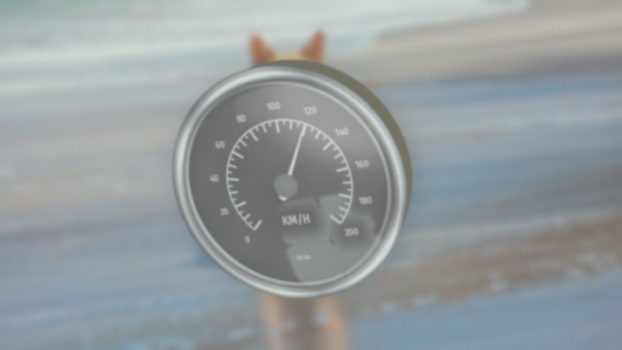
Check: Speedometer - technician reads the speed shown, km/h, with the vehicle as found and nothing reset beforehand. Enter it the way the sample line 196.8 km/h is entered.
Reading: 120 km/h
